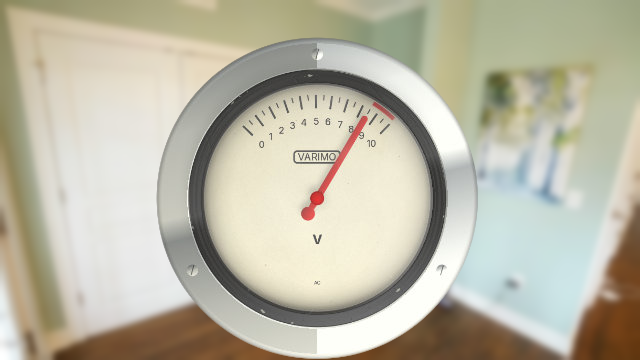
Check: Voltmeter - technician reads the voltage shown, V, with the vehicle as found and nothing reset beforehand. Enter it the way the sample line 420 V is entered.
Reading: 8.5 V
